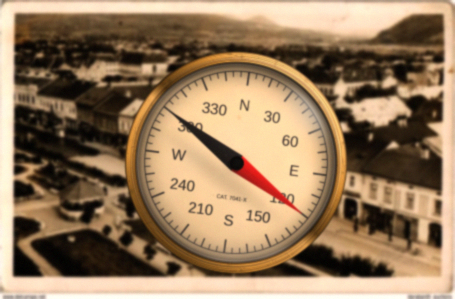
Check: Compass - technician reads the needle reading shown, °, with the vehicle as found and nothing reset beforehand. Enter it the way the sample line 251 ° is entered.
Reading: 120 °
